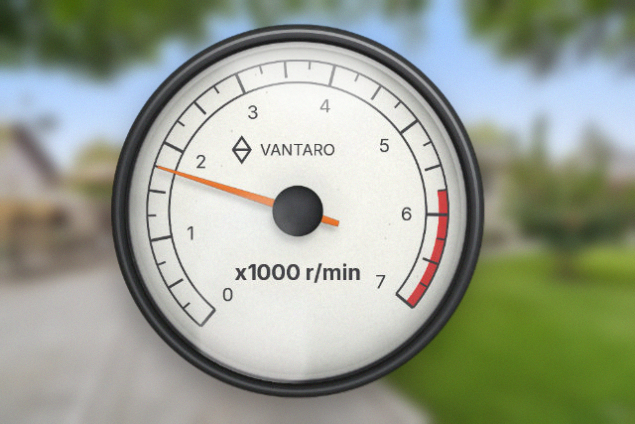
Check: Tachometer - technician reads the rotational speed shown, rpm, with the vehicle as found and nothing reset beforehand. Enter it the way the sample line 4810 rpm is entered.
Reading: 1750 rpm
